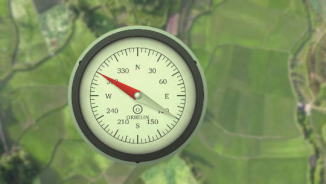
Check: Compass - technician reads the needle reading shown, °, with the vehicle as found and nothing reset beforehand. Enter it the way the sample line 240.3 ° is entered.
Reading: 300 °
